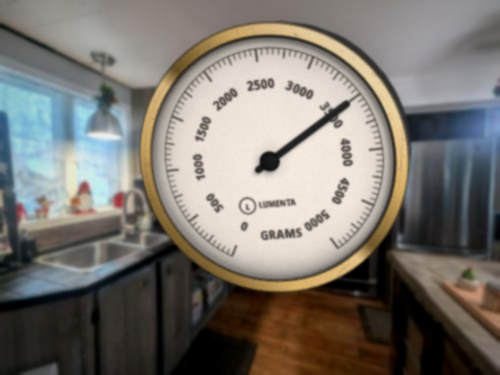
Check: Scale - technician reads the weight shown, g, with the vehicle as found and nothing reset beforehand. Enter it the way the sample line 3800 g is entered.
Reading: 3500 g
